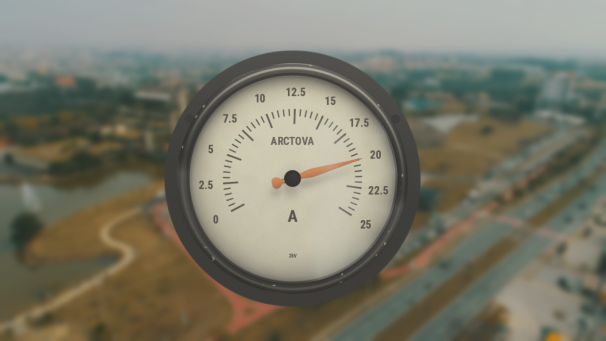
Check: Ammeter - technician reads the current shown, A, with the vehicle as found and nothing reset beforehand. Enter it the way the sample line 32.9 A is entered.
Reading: 20 A
